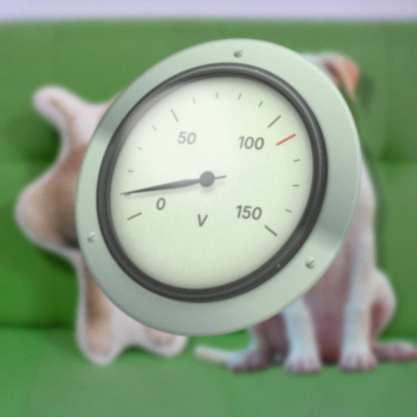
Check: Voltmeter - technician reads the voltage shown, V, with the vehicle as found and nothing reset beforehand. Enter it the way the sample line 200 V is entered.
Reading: 10 V
